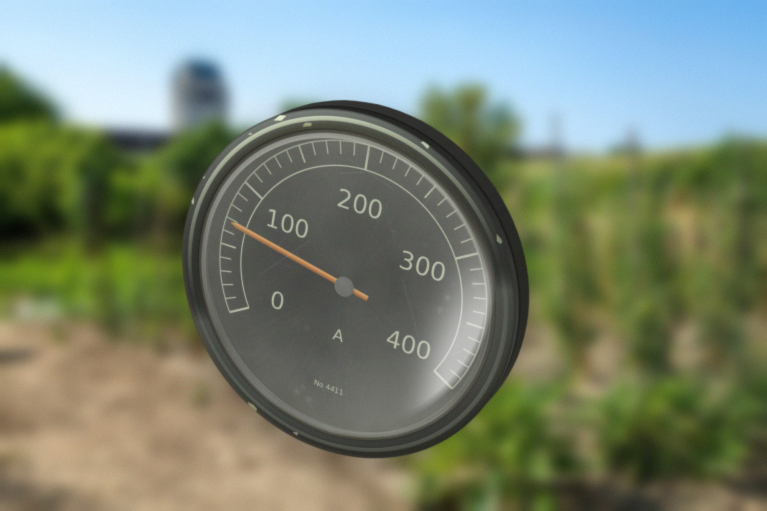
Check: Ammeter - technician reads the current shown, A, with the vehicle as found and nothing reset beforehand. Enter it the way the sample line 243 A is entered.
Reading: 70 A
